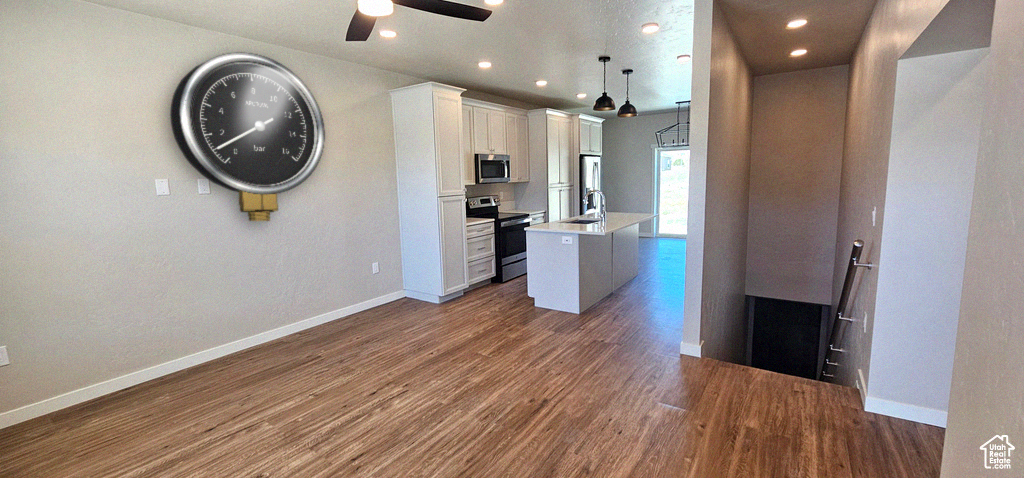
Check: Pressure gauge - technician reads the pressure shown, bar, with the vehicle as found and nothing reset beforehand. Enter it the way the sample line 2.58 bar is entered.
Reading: 1 bar
